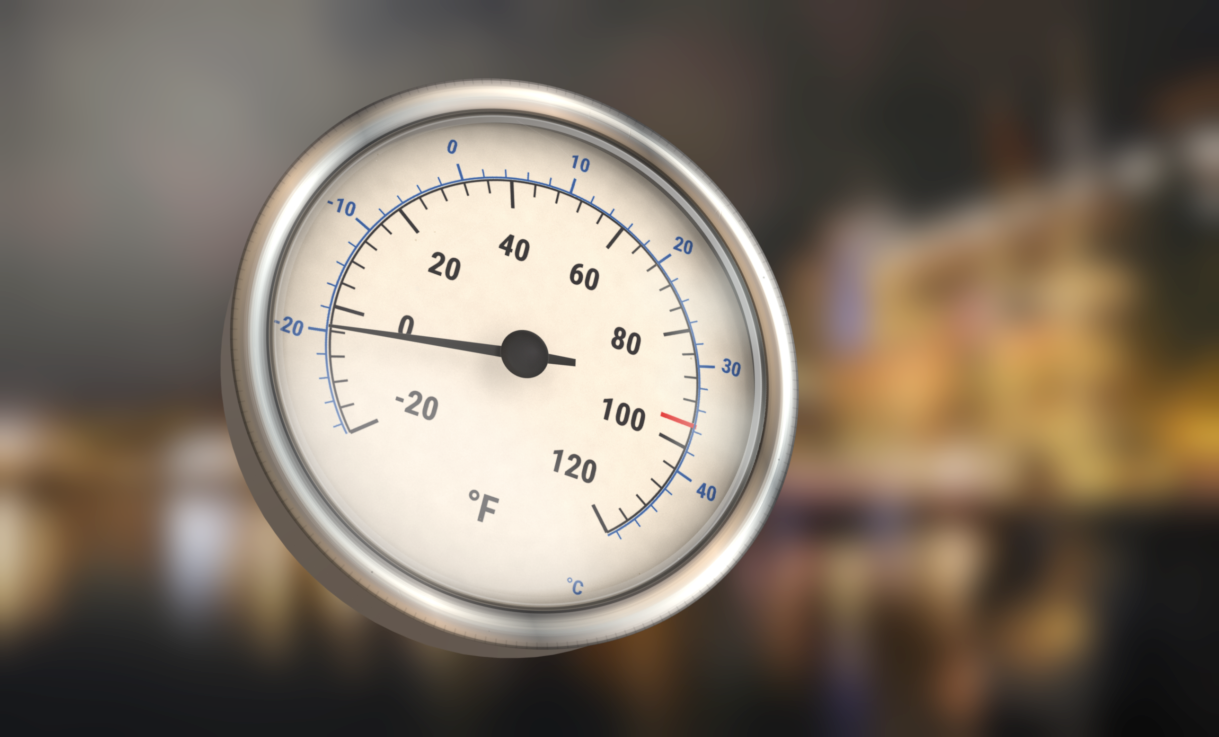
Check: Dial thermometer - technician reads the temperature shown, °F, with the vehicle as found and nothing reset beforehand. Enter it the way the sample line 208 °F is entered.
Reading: -4 °F
